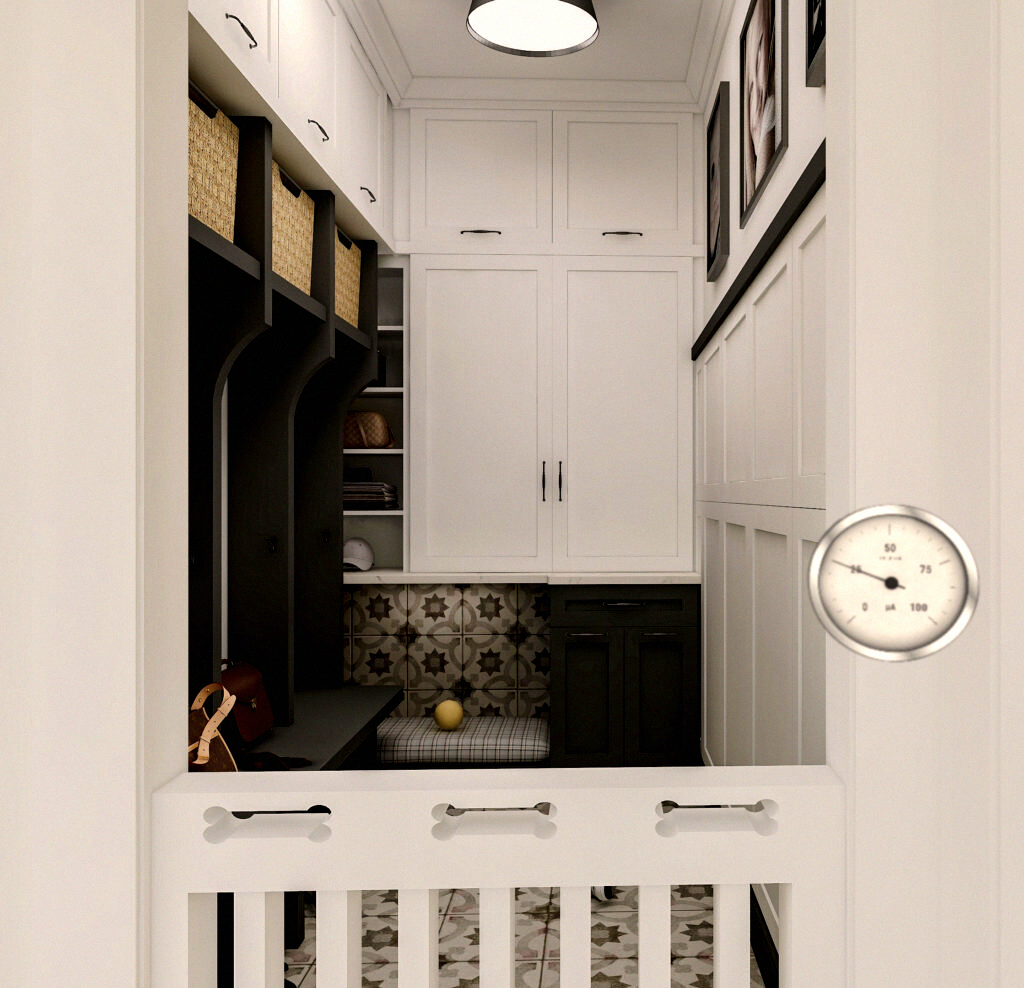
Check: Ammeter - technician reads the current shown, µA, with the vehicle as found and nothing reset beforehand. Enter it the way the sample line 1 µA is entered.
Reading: 25 µA
